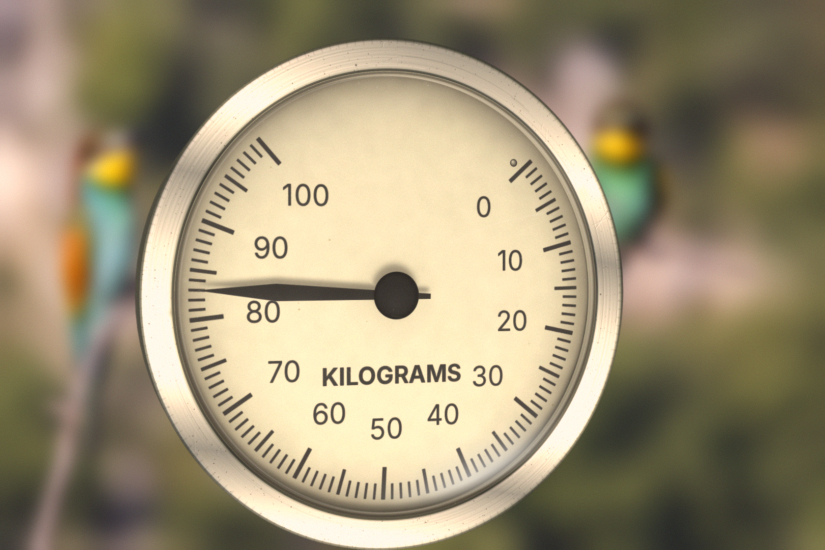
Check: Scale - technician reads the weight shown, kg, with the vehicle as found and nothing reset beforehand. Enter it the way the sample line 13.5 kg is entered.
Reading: 83 kg
